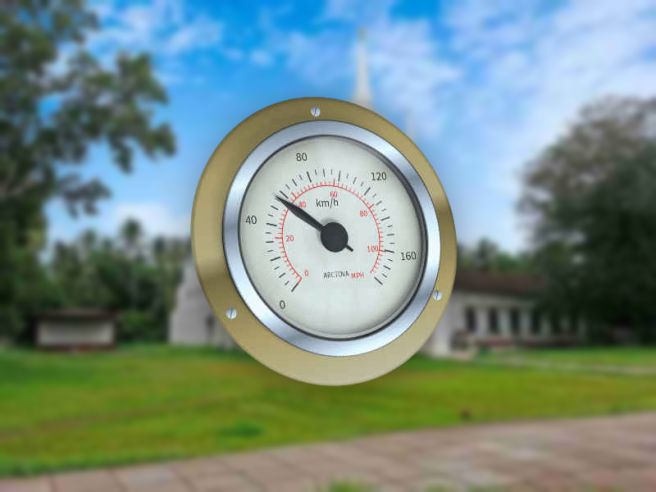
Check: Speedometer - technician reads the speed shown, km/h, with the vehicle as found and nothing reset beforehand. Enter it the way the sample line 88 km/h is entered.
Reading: 55 km/h
